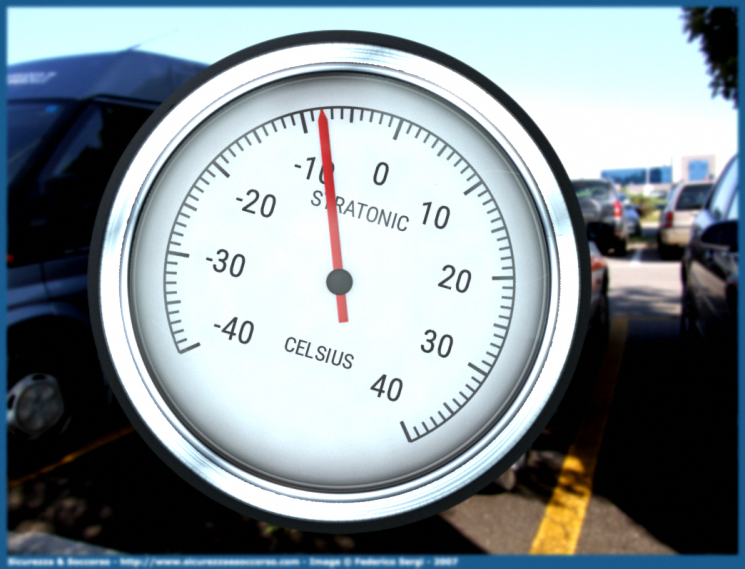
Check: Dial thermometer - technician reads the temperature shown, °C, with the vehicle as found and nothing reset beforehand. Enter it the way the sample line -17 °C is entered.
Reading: -8 °C
